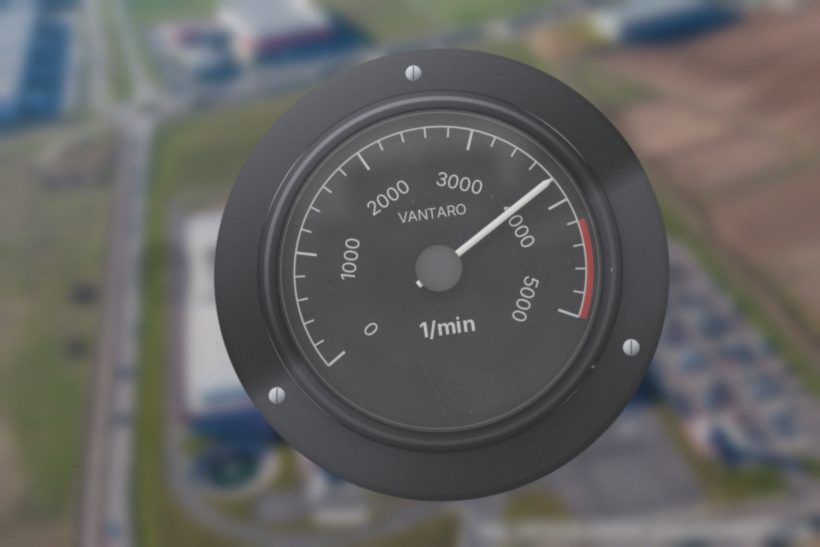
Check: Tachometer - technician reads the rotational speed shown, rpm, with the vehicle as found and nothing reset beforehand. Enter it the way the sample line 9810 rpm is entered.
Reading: 3800 rpm
